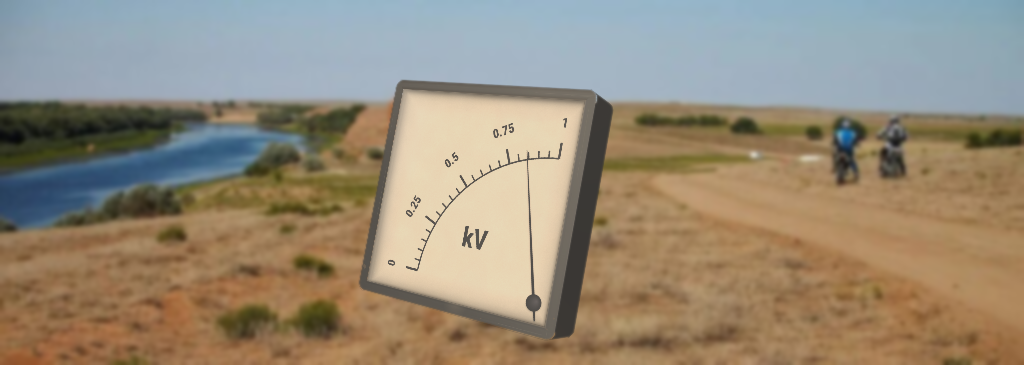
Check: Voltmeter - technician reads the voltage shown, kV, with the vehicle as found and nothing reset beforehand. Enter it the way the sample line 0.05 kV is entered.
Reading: 0.85 kV
